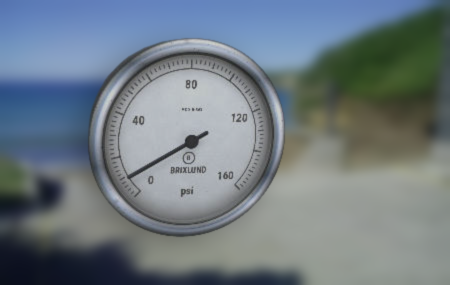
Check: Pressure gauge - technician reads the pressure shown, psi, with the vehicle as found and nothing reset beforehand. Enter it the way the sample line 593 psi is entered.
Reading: 10 psi
